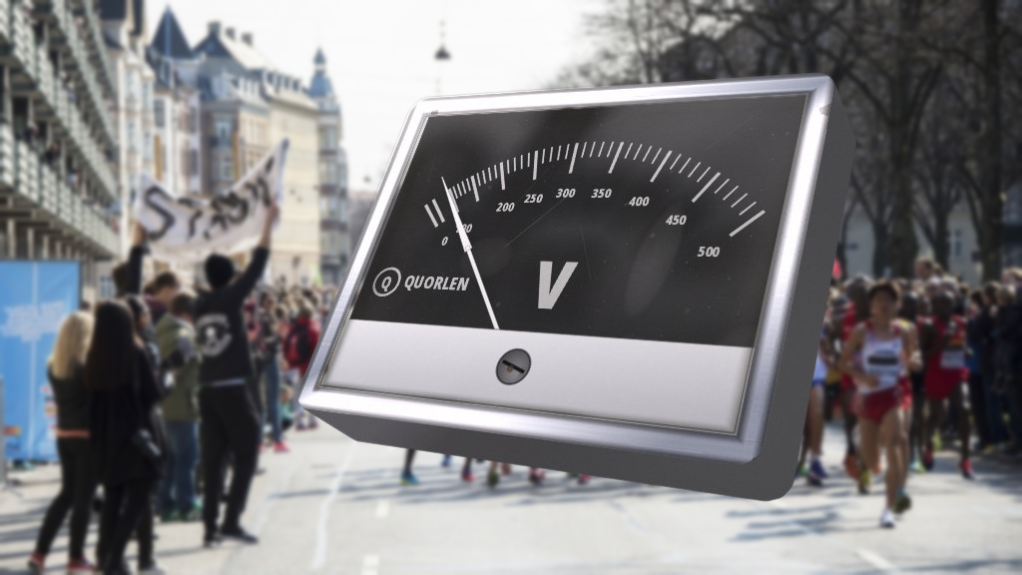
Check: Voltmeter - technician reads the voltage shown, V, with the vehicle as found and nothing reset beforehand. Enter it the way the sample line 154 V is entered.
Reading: 100 V
